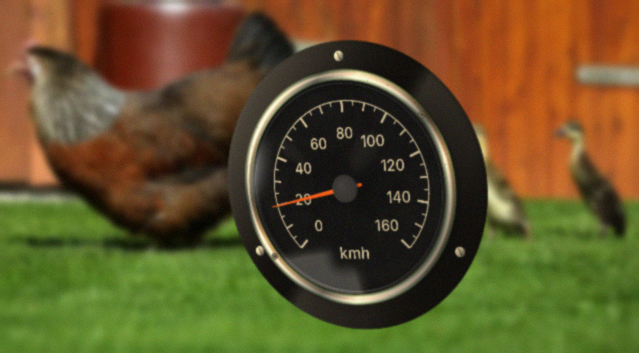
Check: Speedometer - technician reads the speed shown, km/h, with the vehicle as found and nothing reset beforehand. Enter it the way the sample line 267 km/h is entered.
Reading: 20 km/h
